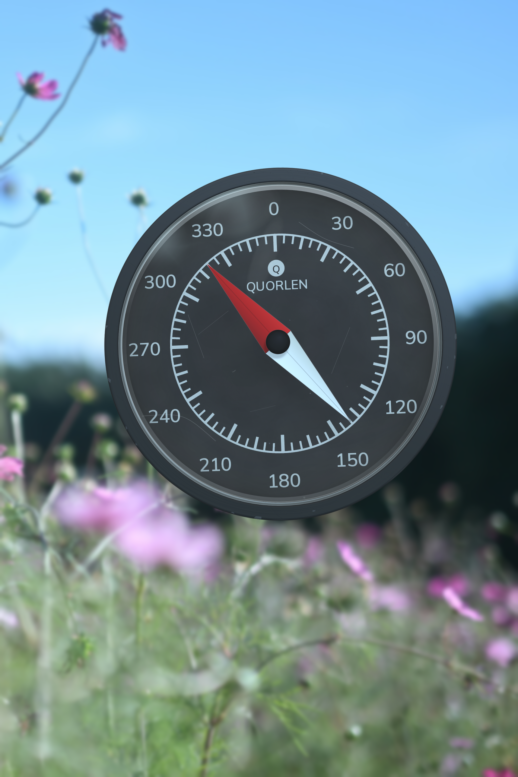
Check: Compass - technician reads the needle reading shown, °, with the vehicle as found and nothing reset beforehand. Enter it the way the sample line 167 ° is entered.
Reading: 320 °
